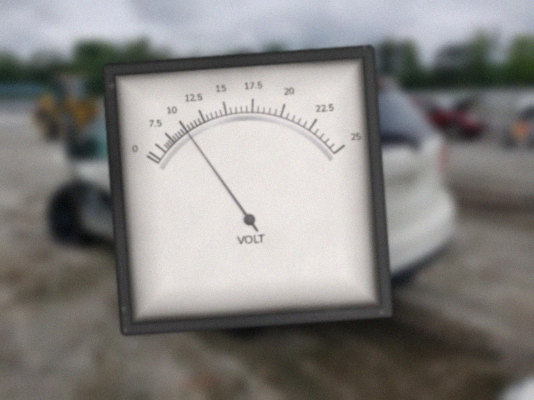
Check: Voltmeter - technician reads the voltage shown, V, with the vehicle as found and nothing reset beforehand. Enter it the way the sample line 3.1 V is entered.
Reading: 10 V
